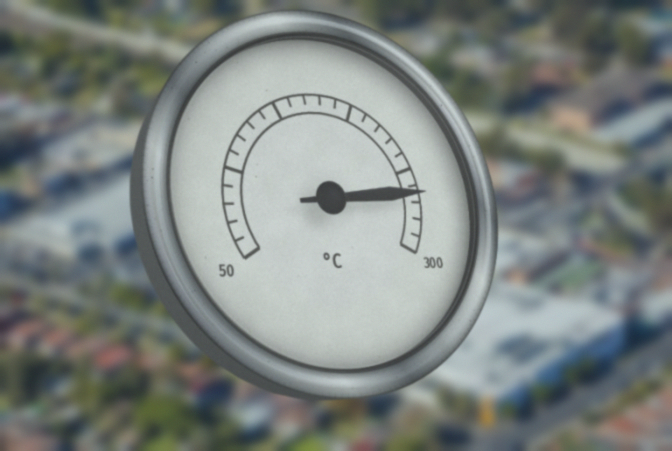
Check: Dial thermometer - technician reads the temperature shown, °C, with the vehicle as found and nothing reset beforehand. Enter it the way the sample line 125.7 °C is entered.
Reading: 265 °C
